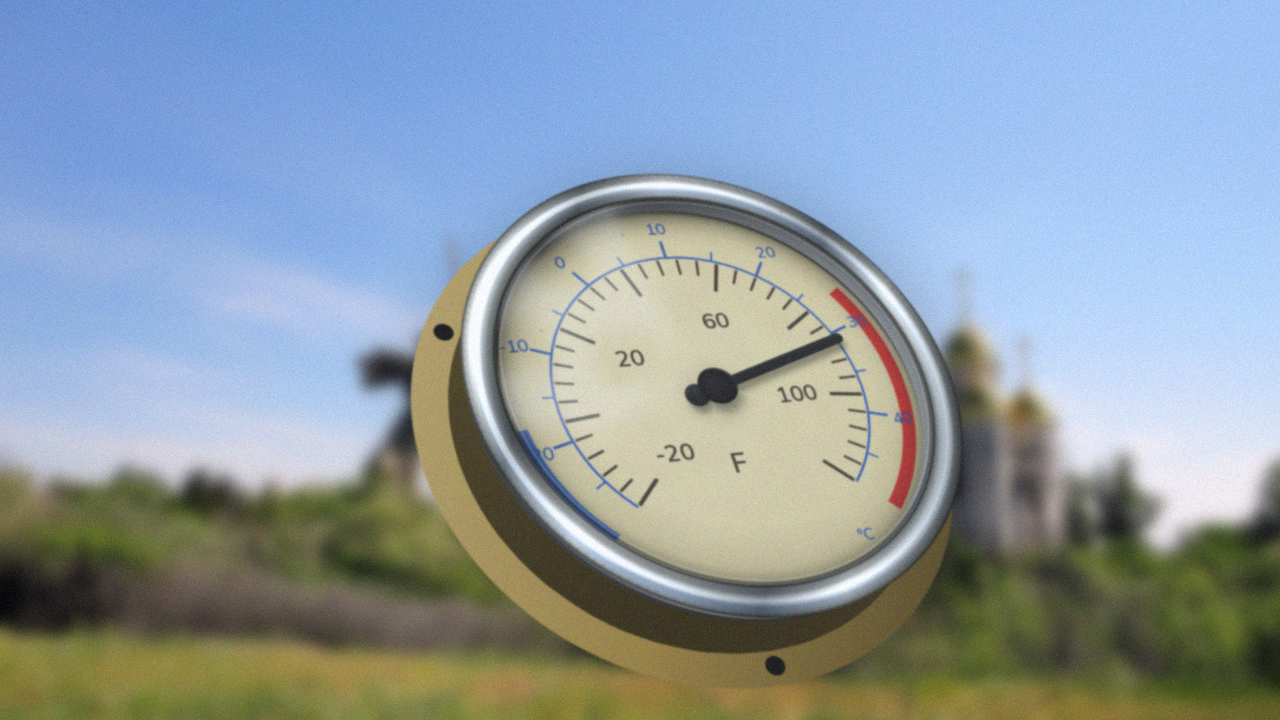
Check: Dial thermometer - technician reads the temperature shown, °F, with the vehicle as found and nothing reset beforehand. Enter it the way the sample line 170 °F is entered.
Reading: 88 °F
